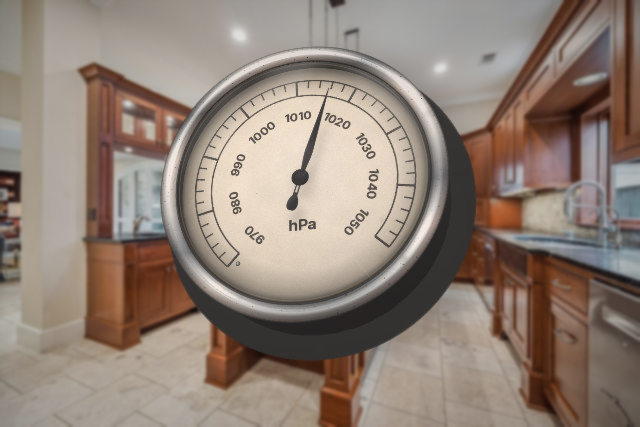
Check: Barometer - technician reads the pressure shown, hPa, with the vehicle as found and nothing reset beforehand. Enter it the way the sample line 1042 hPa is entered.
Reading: 1016 hPa
